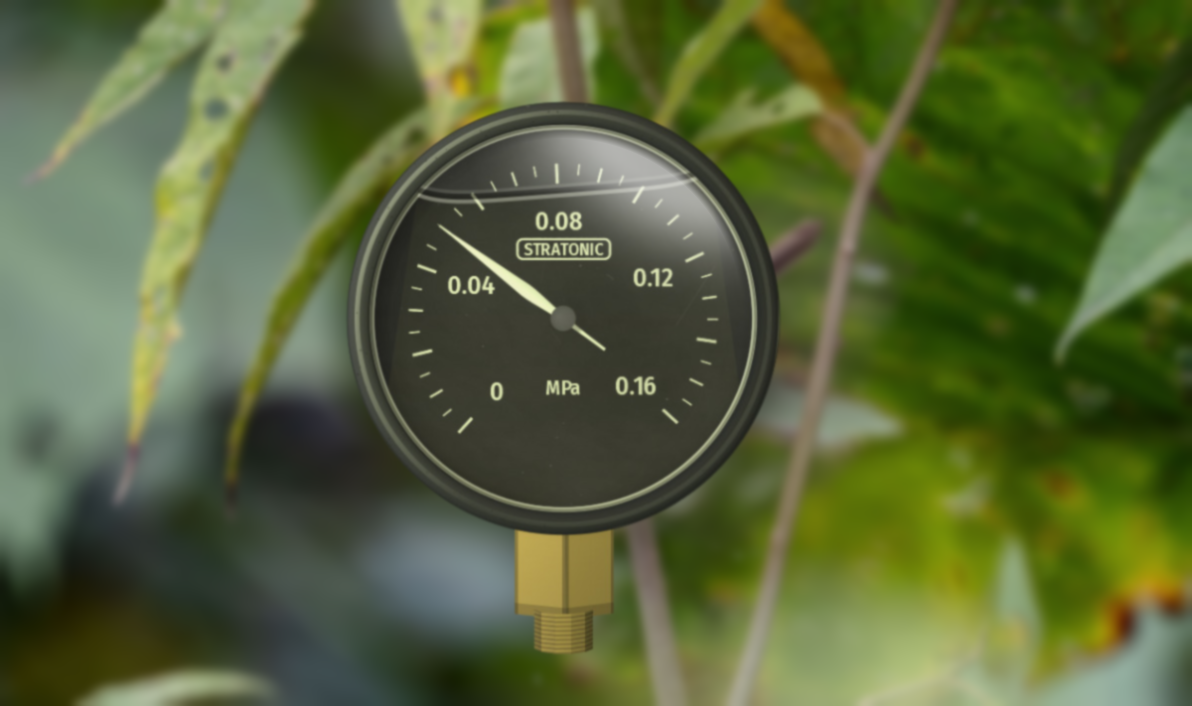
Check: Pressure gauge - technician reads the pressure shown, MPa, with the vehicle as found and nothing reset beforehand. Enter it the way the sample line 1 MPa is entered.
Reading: 0.05 MPa
